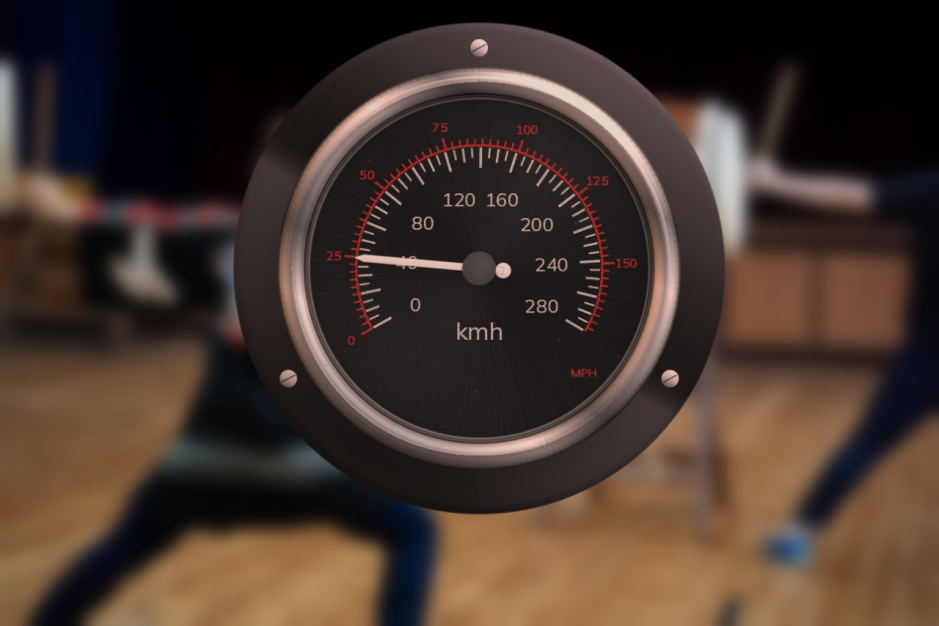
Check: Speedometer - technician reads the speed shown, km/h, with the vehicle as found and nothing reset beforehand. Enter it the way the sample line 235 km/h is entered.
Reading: 40 km/h
